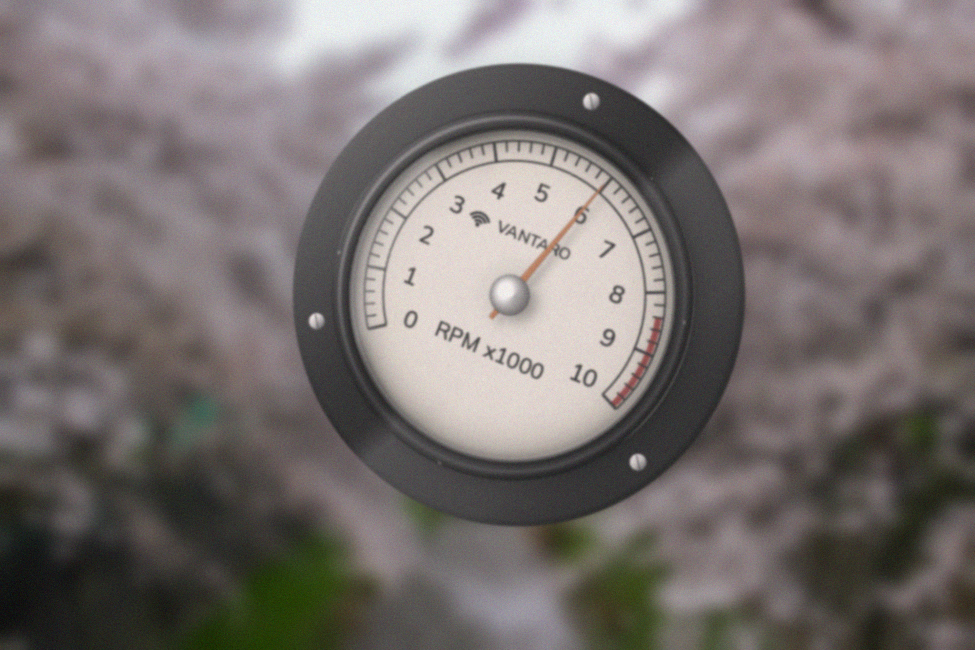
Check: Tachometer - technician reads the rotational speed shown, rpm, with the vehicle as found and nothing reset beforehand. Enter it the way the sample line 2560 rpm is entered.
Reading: 6000 rpm
